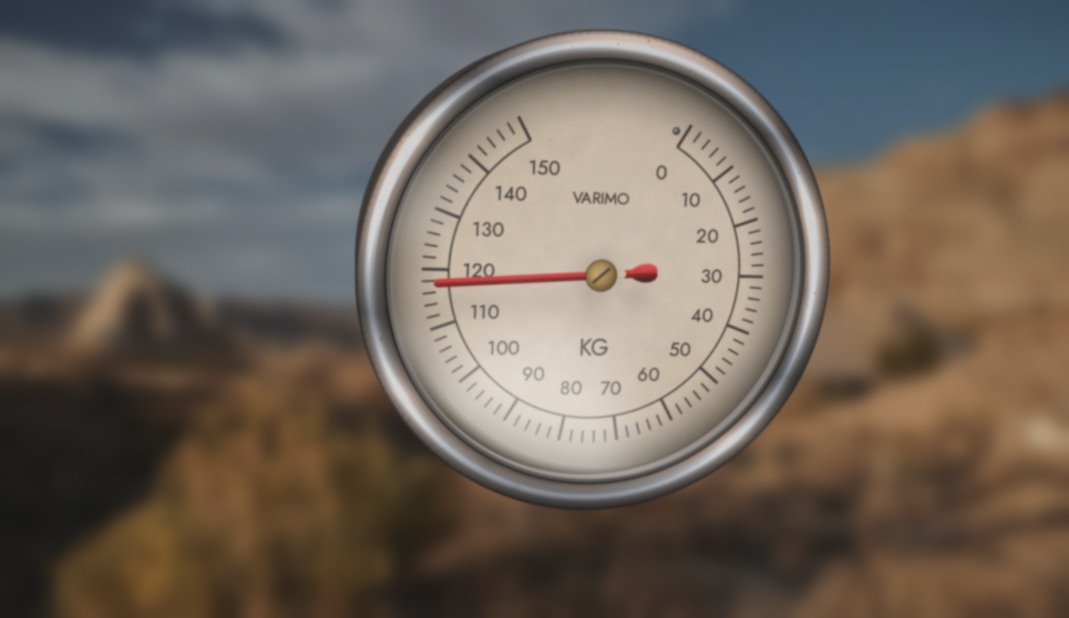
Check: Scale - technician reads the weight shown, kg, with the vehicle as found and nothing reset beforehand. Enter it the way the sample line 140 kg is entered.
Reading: 118 kg
